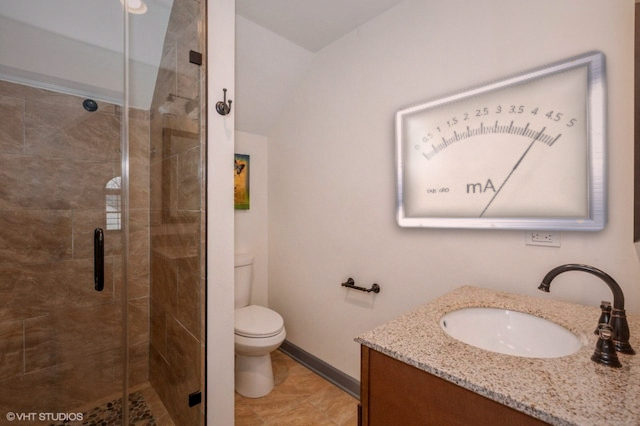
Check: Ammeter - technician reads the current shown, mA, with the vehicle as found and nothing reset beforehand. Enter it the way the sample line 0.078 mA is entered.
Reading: 4.5 mA
